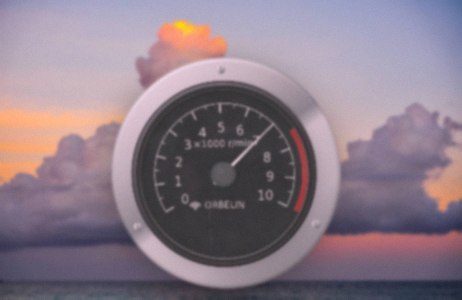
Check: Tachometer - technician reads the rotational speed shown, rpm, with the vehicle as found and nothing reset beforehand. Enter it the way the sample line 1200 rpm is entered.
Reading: 7000 rpm
